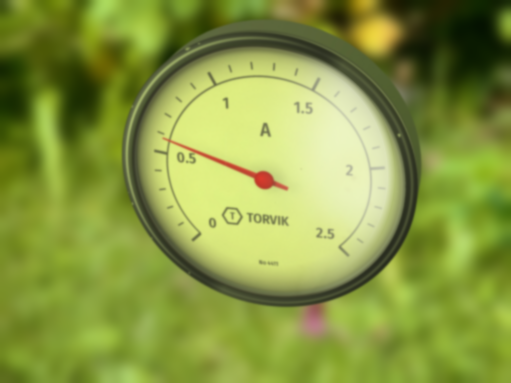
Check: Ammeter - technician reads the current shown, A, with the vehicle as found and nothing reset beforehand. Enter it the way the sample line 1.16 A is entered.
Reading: 0.6 A
